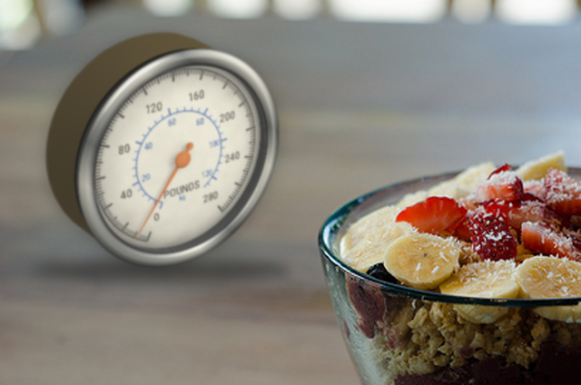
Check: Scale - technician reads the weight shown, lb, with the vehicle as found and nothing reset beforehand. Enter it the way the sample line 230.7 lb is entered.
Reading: 10 lb
